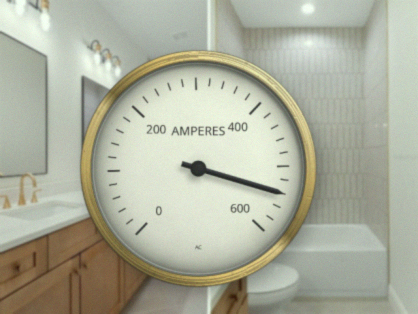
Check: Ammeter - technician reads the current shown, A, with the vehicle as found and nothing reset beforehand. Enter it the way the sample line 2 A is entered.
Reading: 540 A
